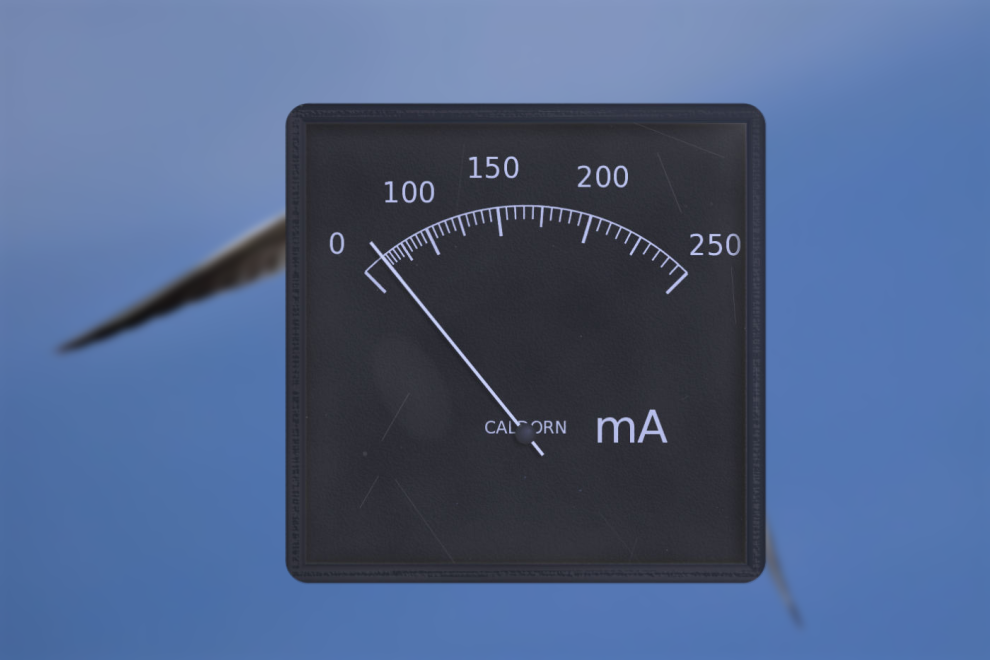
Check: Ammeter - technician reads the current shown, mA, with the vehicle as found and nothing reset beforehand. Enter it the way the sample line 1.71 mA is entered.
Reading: 50 mA
